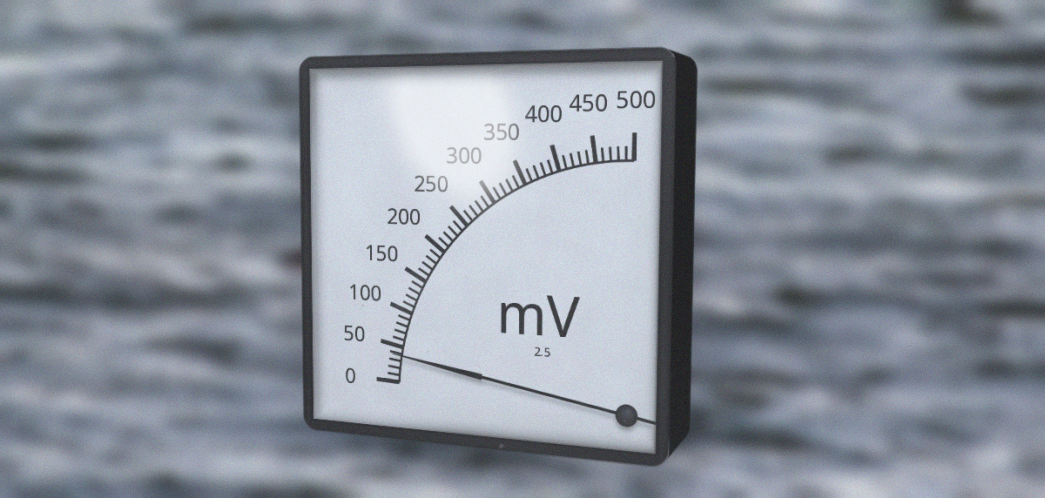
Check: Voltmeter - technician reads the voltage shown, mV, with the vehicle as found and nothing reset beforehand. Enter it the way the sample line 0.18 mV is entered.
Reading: 40 mV
